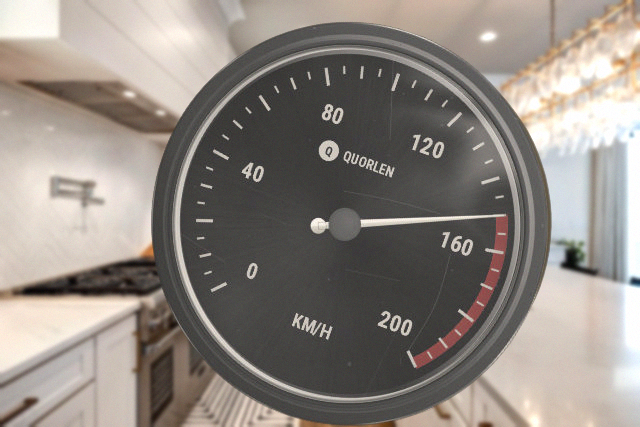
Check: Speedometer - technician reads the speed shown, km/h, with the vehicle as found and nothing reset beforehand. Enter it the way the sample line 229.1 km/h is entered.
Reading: 150 km/h
